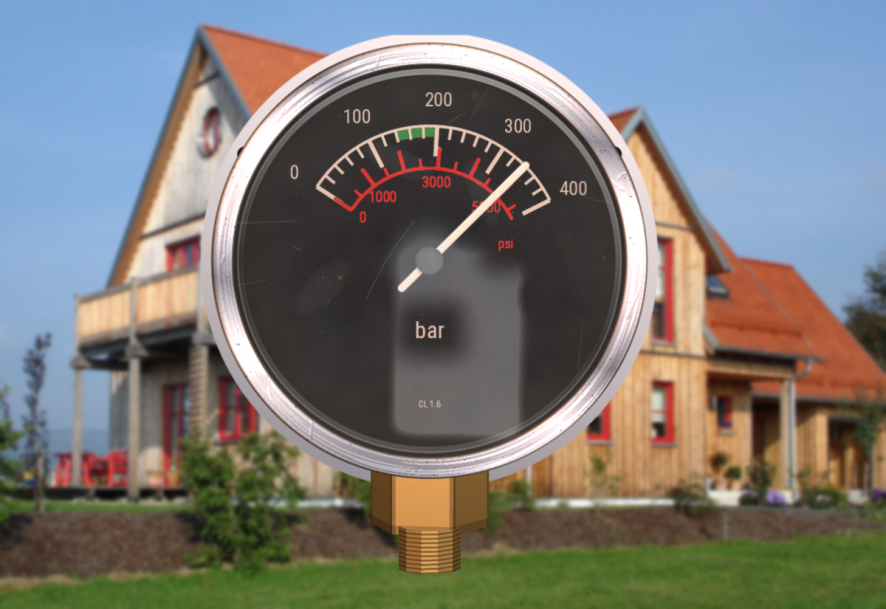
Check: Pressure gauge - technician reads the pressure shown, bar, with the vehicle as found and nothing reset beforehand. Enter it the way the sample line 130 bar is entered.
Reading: 340 bar
